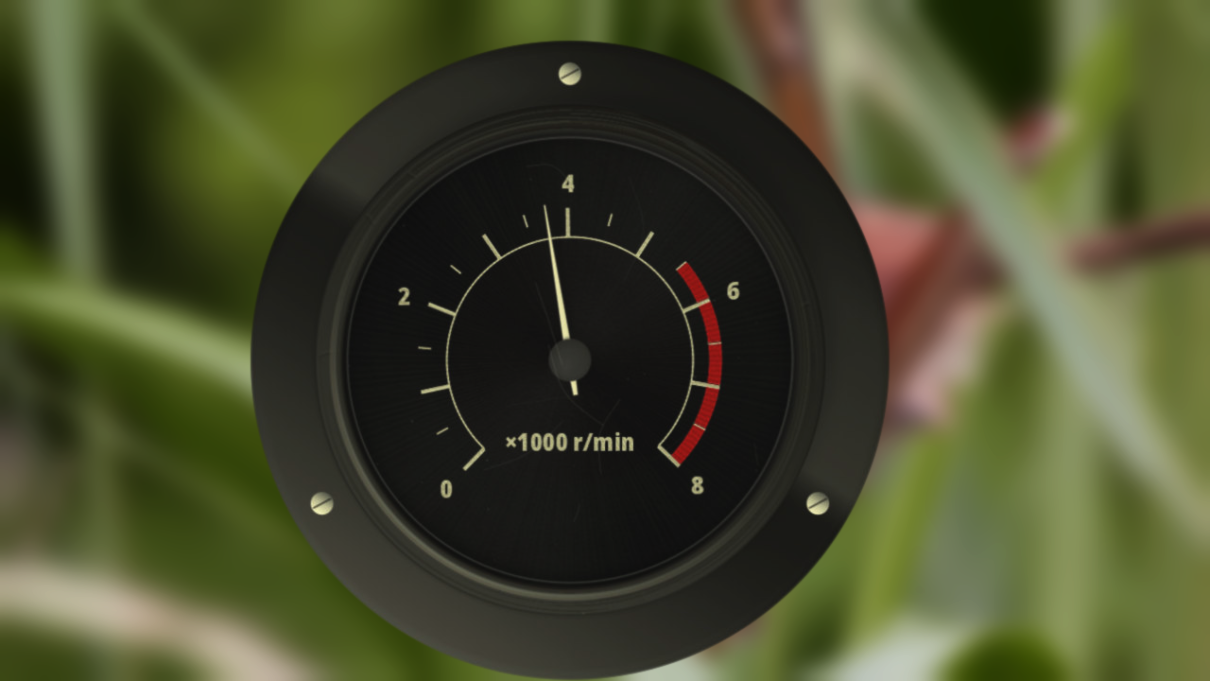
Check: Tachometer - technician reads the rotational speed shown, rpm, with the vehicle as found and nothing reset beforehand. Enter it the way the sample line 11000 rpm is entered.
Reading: 3750 rpm
